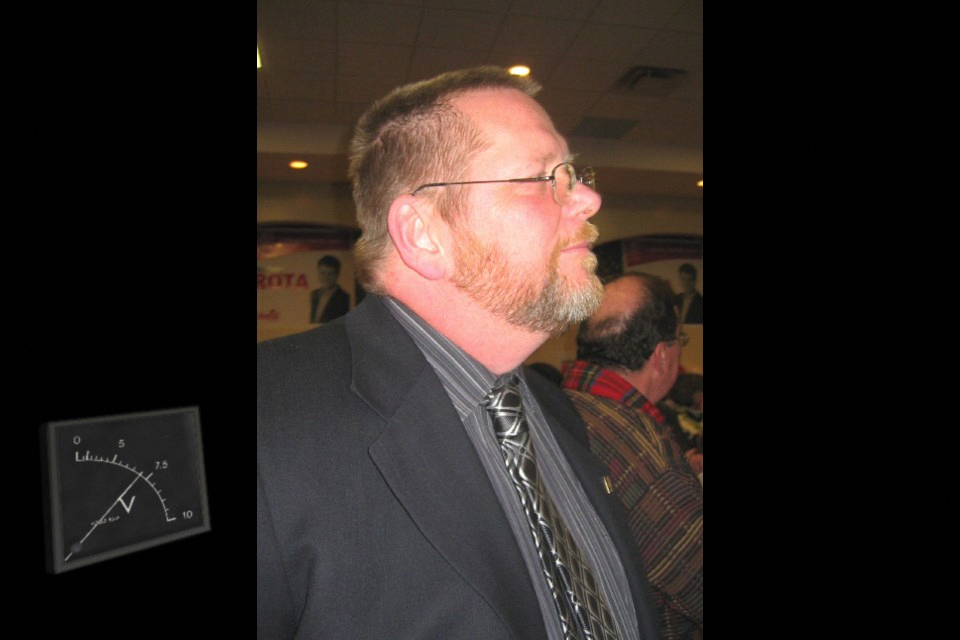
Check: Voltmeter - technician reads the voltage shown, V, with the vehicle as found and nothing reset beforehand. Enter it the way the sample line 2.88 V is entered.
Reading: 7 V
